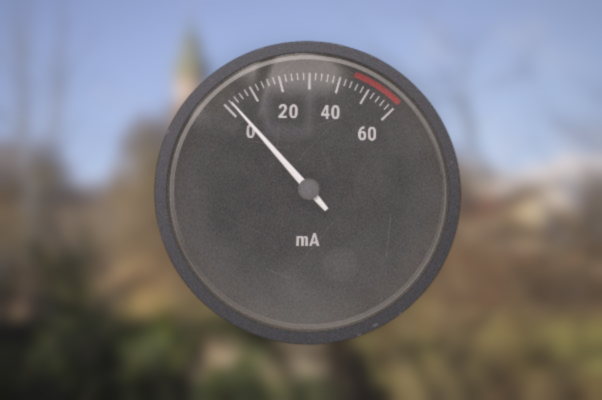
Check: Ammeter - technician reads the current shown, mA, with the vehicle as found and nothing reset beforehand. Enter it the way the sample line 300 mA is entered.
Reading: 2 mA
